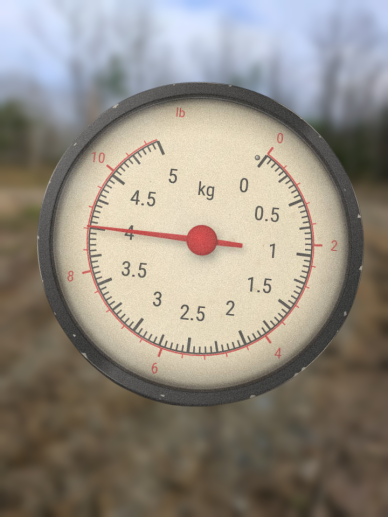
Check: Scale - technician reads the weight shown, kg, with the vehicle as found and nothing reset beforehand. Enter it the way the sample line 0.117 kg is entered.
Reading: 4 kg
